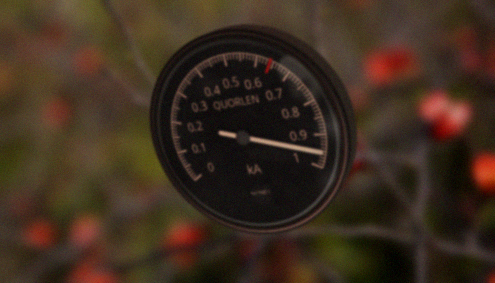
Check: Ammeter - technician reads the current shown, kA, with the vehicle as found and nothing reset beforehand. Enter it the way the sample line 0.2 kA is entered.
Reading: 0.95 kA
